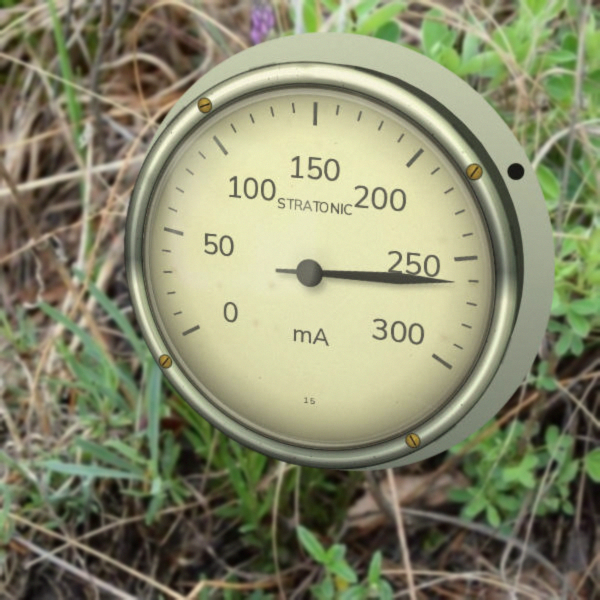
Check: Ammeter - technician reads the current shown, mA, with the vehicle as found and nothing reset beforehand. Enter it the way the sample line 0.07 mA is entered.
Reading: 260 mA
